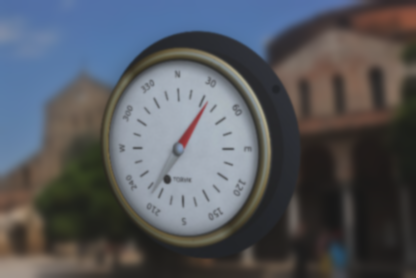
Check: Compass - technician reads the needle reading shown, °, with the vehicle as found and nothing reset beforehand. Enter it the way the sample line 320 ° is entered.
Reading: 37.5 °
